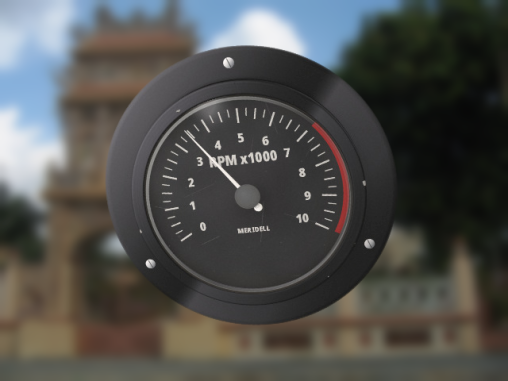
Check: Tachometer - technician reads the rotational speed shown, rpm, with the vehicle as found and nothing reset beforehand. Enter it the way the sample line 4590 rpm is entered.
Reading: 3500 rpm
